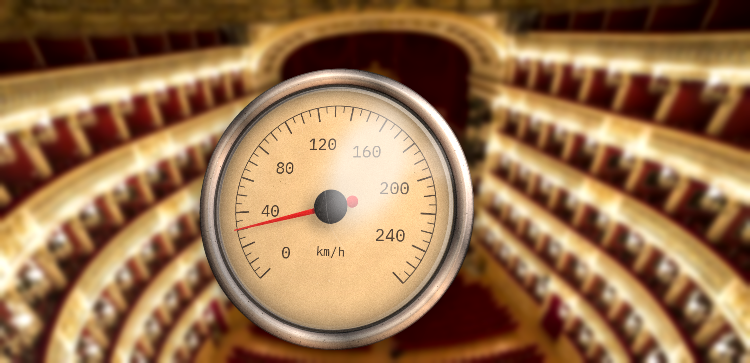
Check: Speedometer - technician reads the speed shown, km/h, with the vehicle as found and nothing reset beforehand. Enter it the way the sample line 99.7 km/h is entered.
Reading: 30 km/h
